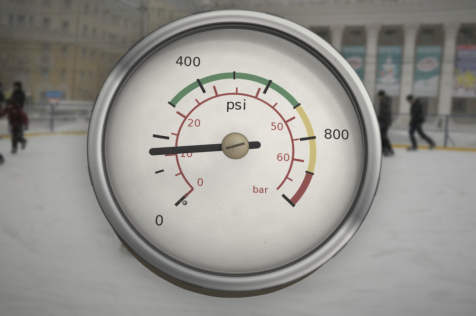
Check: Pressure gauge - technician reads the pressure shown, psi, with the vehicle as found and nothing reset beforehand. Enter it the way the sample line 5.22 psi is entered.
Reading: 150 psi
